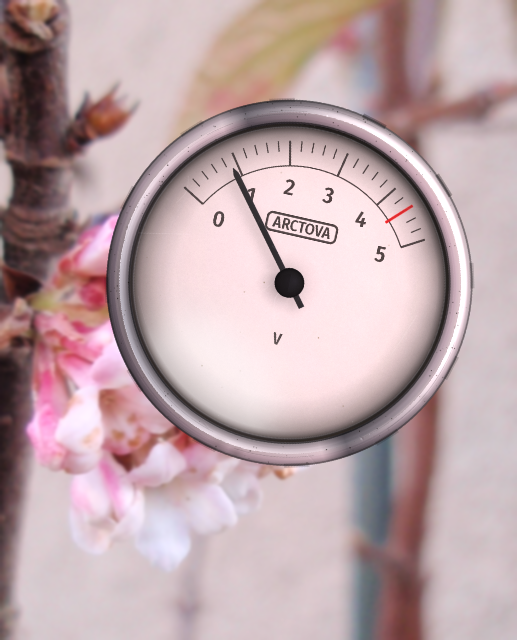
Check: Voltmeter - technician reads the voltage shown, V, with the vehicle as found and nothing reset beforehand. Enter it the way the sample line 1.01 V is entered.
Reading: 0.9 V
